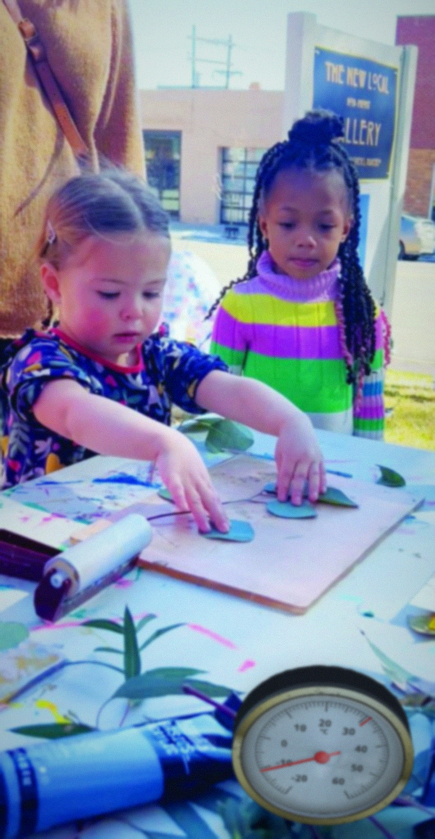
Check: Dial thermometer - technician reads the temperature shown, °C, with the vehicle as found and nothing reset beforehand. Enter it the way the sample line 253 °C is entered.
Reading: -10 °C
